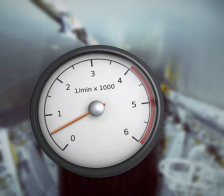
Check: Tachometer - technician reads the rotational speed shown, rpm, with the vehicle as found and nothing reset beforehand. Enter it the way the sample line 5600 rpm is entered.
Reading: 500 rpm
